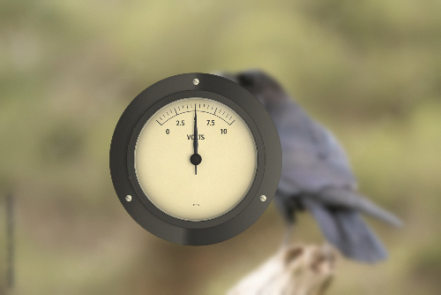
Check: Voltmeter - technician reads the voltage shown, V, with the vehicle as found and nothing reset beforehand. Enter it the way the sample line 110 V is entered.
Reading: 5 V
